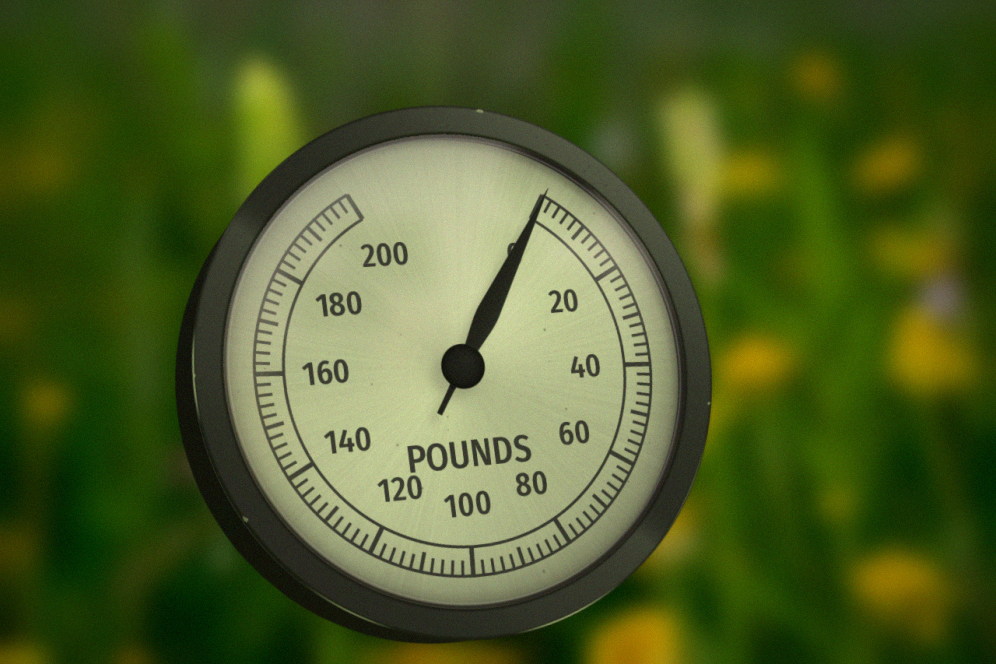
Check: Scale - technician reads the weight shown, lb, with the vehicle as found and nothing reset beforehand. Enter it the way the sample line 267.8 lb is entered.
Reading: 0 lb
